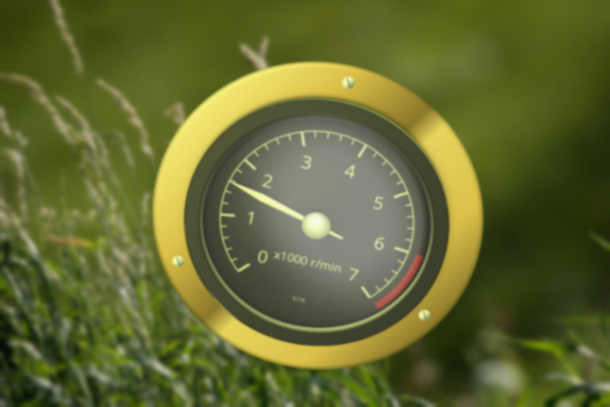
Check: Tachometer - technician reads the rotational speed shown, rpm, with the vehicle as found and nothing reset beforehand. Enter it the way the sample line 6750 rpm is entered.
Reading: 1600 rpm
